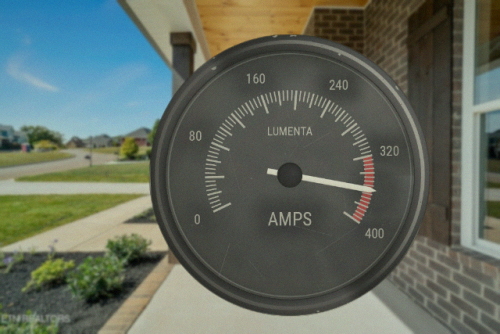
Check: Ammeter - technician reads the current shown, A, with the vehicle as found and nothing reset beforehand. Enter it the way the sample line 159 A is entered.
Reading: 360 A
